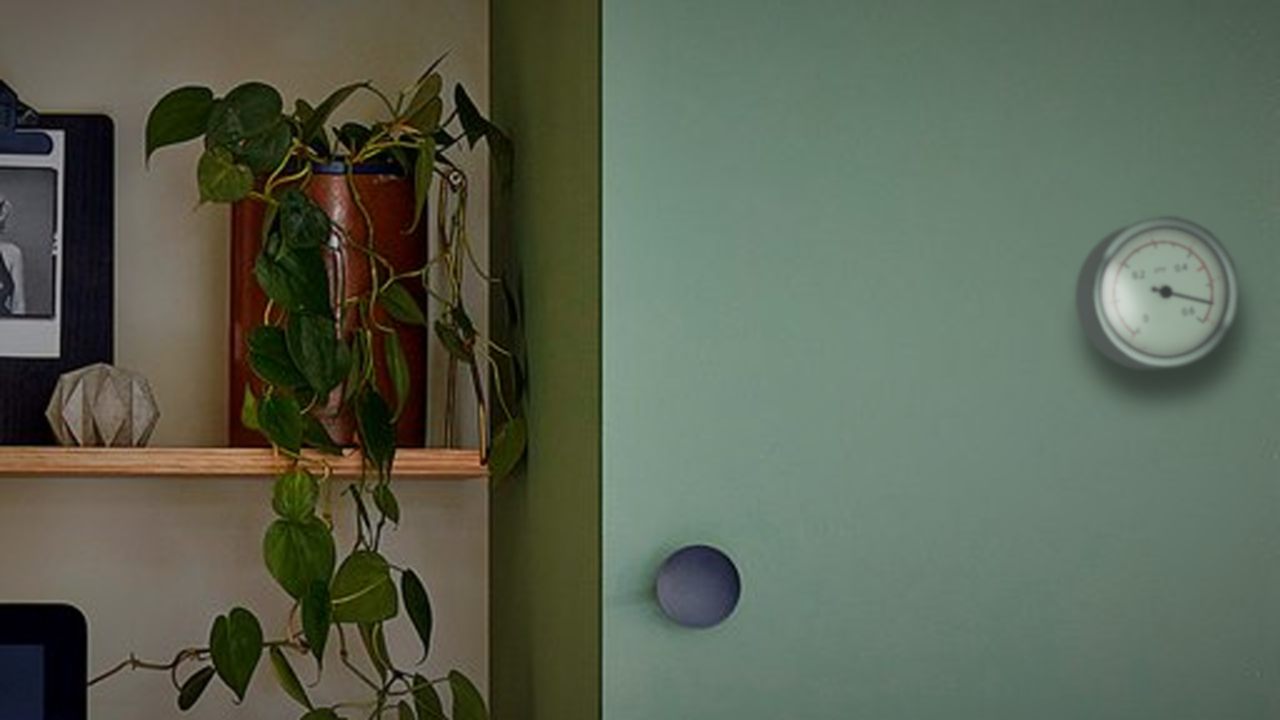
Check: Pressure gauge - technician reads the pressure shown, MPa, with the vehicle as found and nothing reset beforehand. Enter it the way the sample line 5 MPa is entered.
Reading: 0.55 MPa
